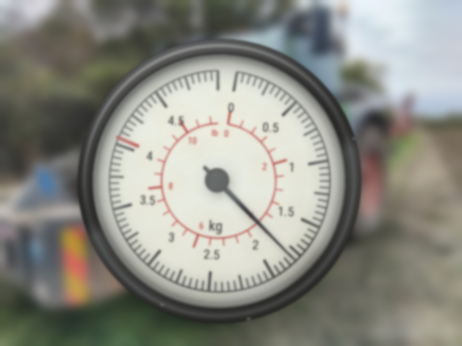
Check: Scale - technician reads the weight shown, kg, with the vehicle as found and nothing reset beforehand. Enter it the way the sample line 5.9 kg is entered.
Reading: 1.8 kg
